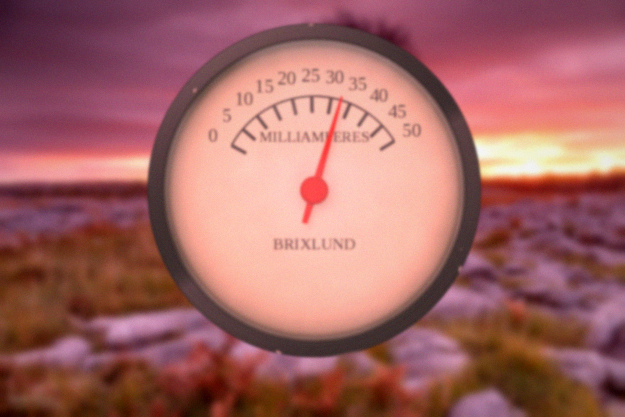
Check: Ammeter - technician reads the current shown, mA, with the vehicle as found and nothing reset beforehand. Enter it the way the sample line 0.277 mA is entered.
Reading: 32.5 mA
